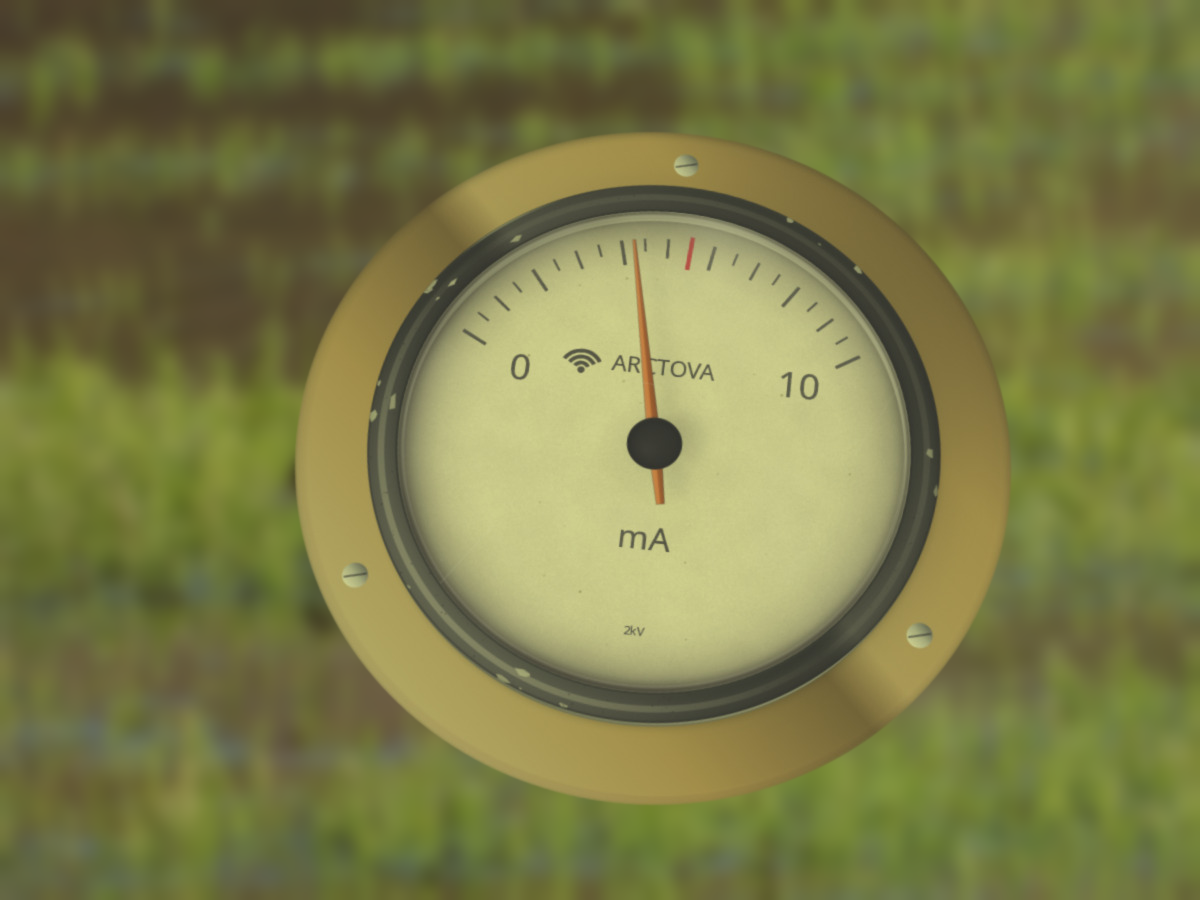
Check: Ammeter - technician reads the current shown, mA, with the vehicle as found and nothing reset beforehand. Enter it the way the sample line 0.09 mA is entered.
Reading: 4.25 mA
